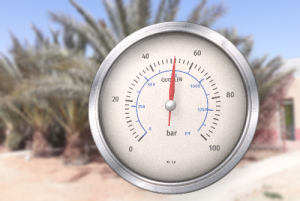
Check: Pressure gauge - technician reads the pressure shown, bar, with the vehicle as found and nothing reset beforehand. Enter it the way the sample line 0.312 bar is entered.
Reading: 52 bar
